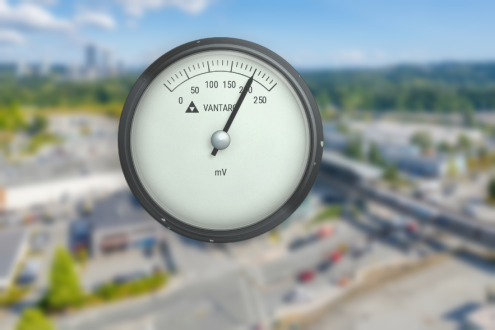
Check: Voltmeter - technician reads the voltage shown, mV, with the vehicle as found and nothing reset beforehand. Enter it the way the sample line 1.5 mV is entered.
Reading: 200 mV
